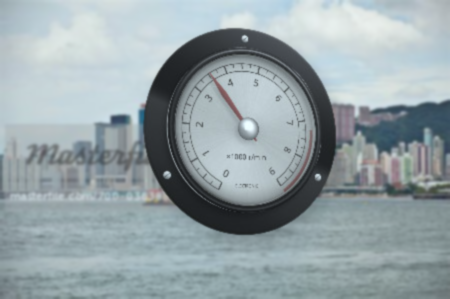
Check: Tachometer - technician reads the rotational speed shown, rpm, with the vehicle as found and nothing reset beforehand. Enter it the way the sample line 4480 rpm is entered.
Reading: 3500 rpm
